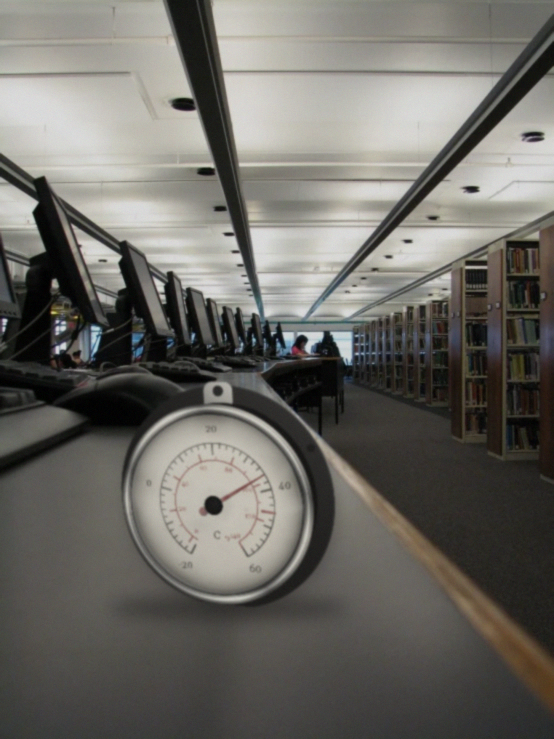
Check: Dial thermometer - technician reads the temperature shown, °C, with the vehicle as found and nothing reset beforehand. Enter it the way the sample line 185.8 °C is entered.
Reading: 36 °C
